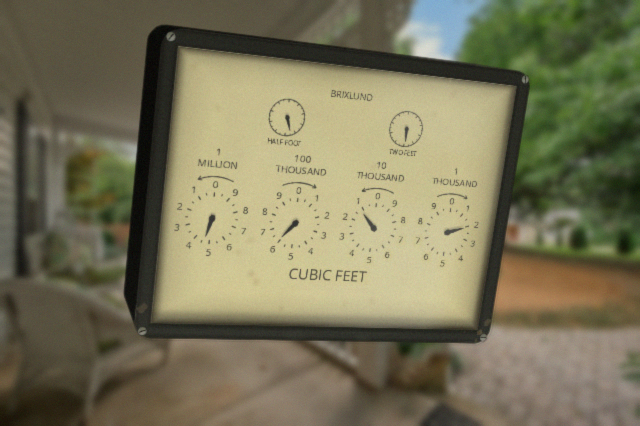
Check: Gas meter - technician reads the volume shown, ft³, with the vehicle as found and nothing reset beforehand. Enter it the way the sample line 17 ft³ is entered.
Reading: 461200 ft³
